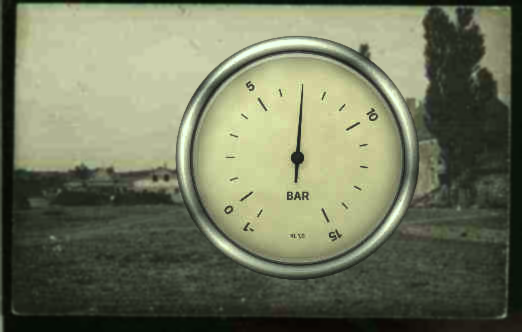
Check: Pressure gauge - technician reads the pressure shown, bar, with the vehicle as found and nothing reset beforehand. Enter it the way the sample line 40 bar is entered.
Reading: 7 bar
